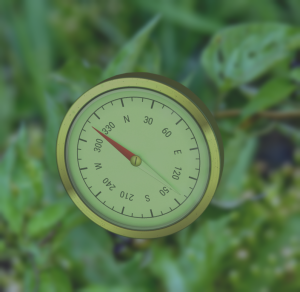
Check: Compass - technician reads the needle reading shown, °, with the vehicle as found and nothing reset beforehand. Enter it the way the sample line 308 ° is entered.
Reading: 320 °
